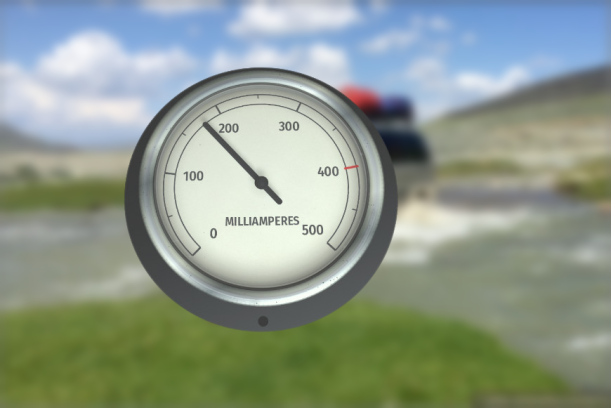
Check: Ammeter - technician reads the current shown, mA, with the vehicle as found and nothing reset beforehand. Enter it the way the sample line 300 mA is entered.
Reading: 175 mA
